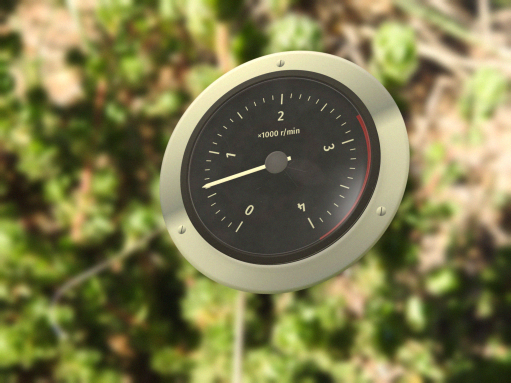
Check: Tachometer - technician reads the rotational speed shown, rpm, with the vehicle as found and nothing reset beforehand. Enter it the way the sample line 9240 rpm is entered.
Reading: 600 rpm
